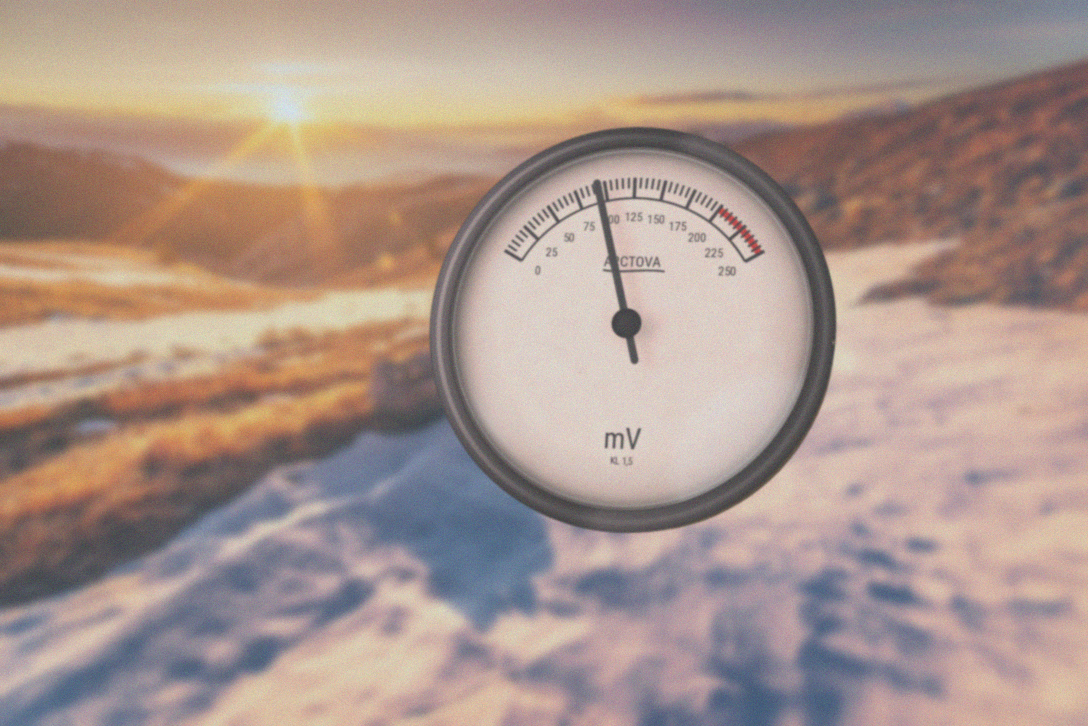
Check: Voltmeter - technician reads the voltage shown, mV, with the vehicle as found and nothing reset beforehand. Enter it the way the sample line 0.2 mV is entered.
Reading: 95 mV
